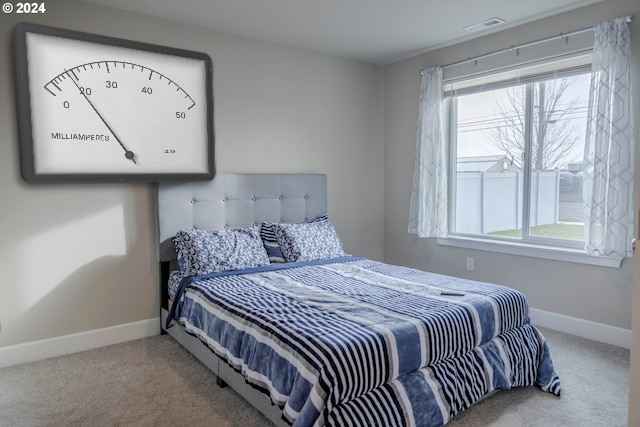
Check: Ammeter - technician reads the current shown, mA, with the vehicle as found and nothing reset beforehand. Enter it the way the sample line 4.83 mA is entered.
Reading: 18 mA
